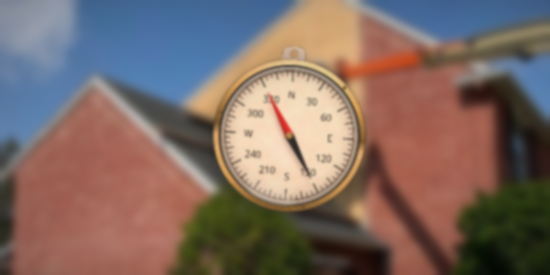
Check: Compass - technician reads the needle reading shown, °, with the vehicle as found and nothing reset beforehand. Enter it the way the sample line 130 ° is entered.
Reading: 330 °
